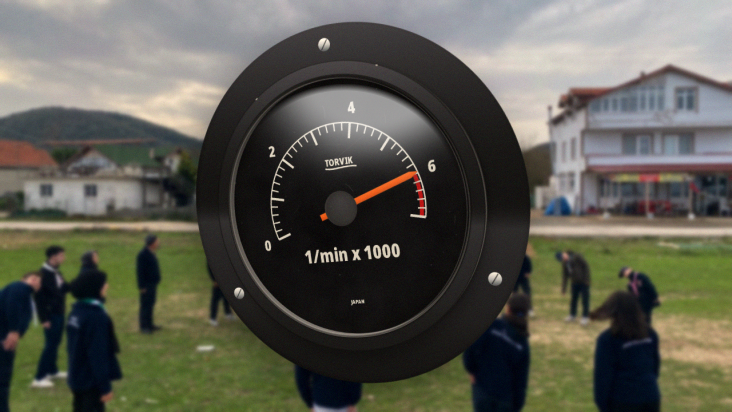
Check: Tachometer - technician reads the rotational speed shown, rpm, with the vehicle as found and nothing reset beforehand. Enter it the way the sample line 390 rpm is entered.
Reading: 6000 rpm
